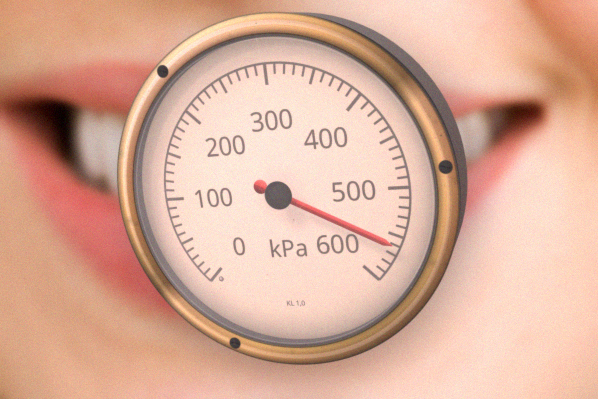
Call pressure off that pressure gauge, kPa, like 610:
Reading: 560
